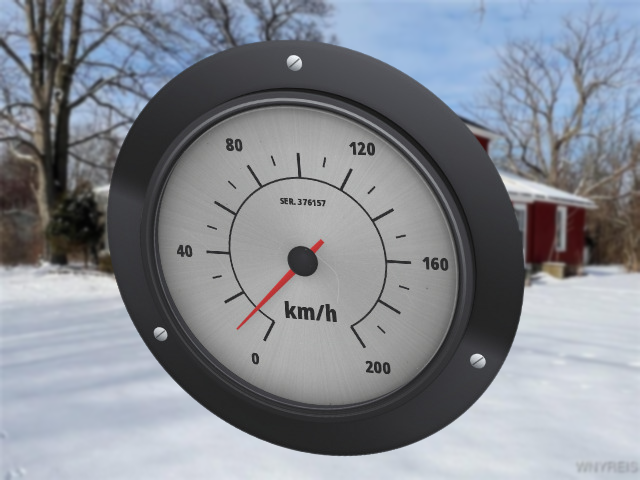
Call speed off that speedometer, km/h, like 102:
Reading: 10
